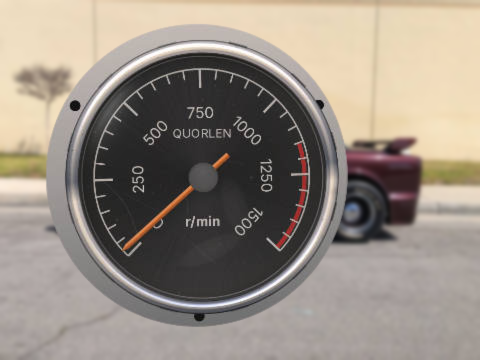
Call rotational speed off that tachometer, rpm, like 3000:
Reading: 25
